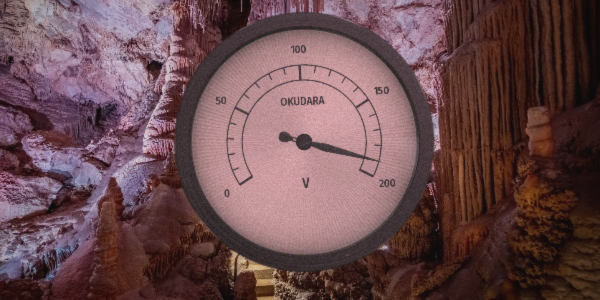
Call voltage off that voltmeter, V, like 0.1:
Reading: 190
